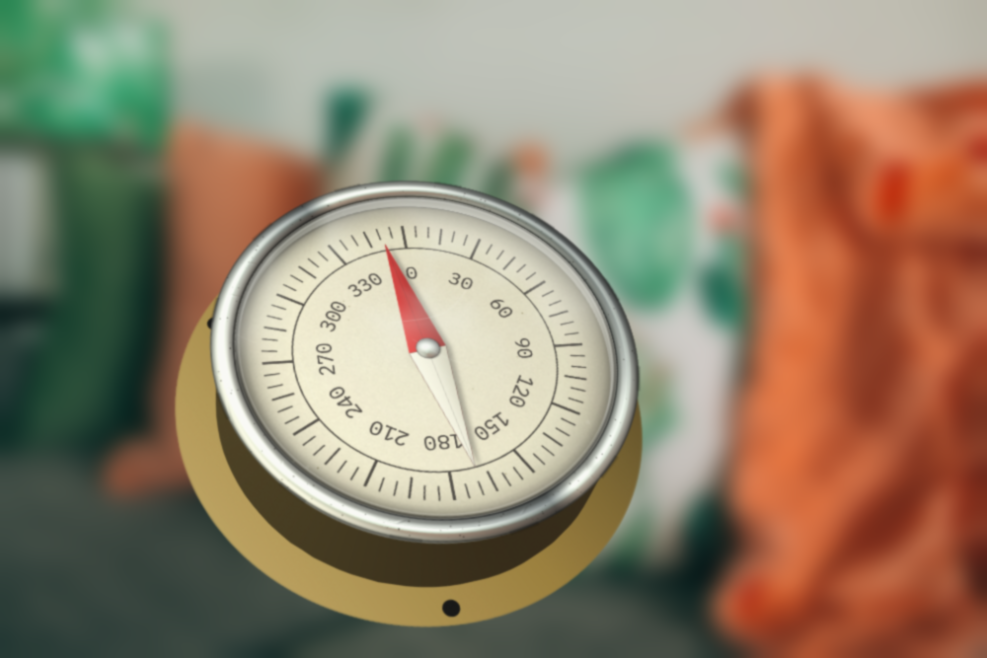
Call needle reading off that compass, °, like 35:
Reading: 350
